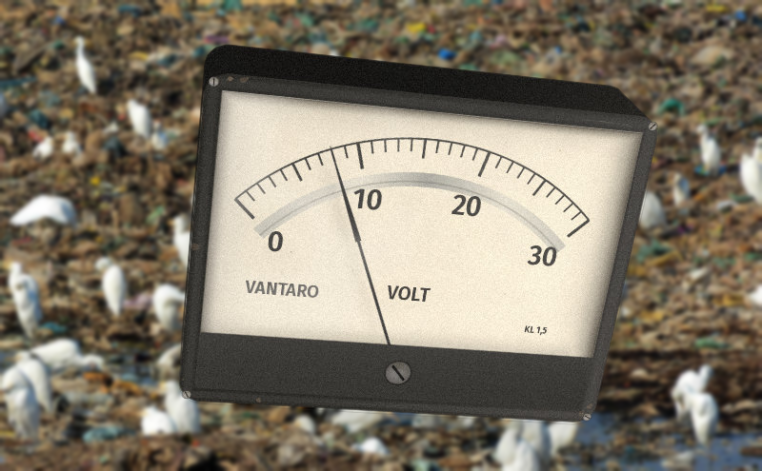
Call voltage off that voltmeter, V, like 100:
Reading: 8
